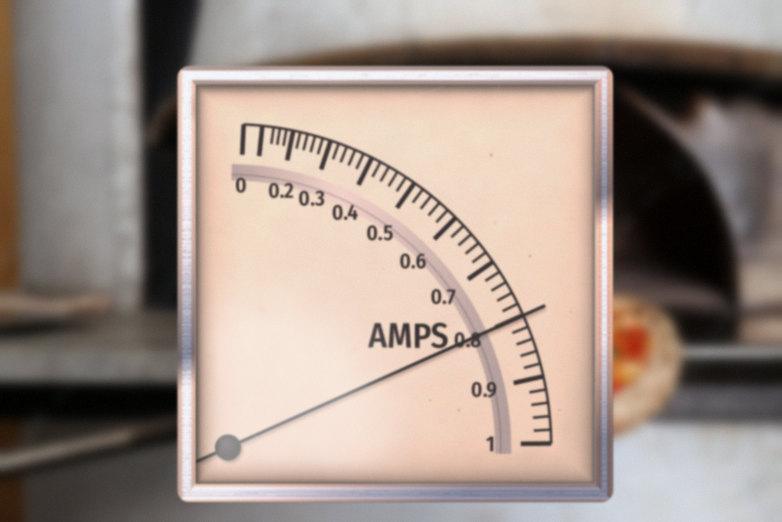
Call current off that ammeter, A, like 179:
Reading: 0.8
